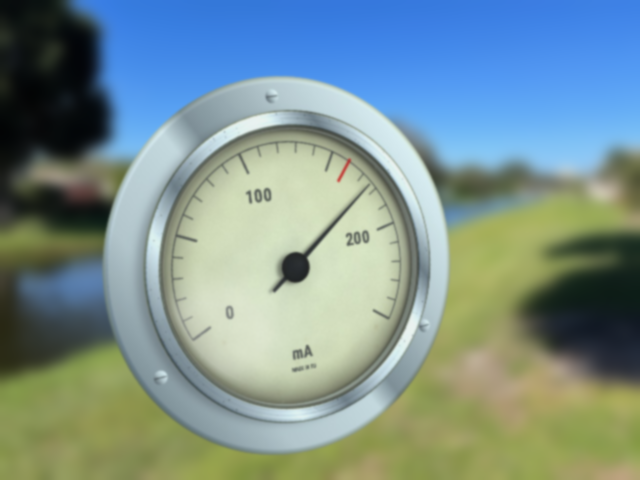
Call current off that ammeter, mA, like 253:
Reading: 175
